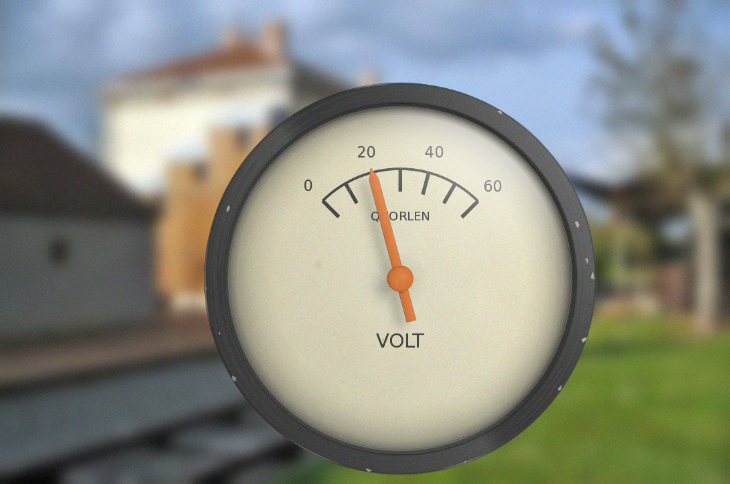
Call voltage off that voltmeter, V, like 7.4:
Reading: 20
